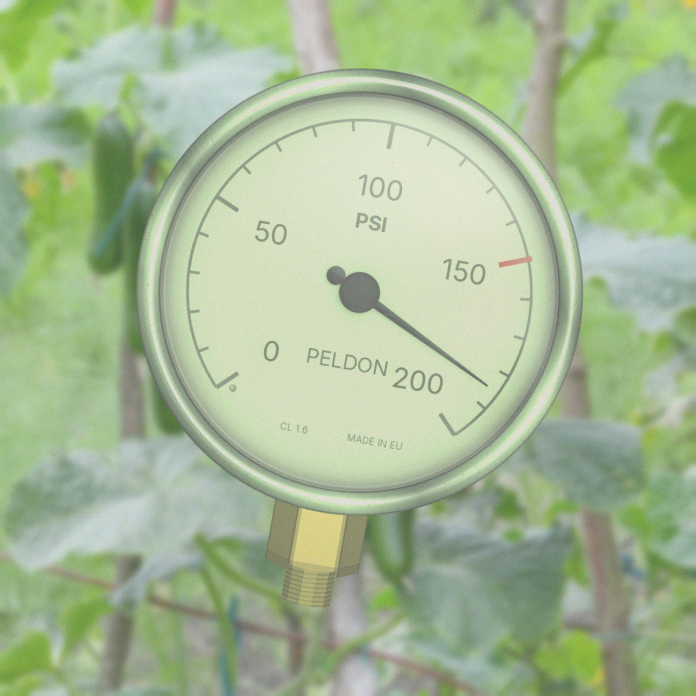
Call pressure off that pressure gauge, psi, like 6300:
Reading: 185
